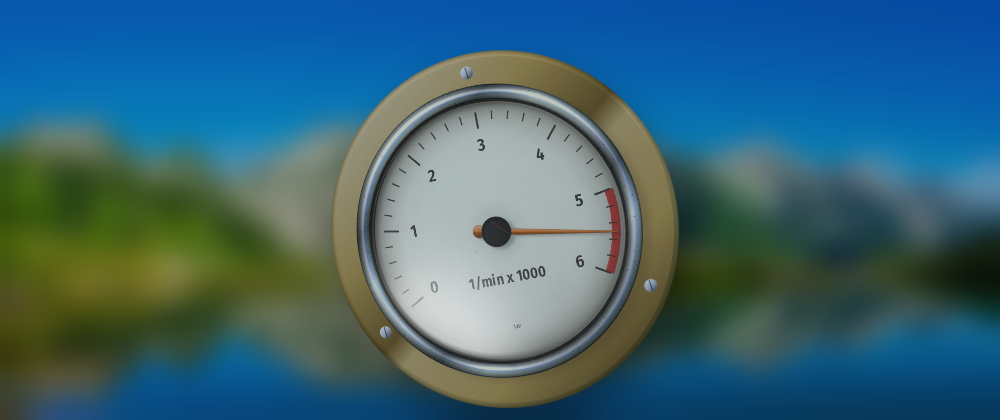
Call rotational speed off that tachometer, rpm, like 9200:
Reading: 5500
